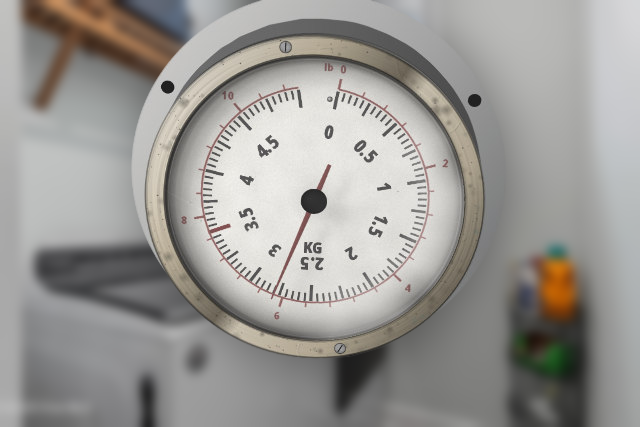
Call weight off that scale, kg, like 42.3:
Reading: 2.8
